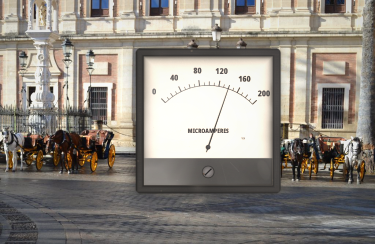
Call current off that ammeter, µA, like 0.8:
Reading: 140
